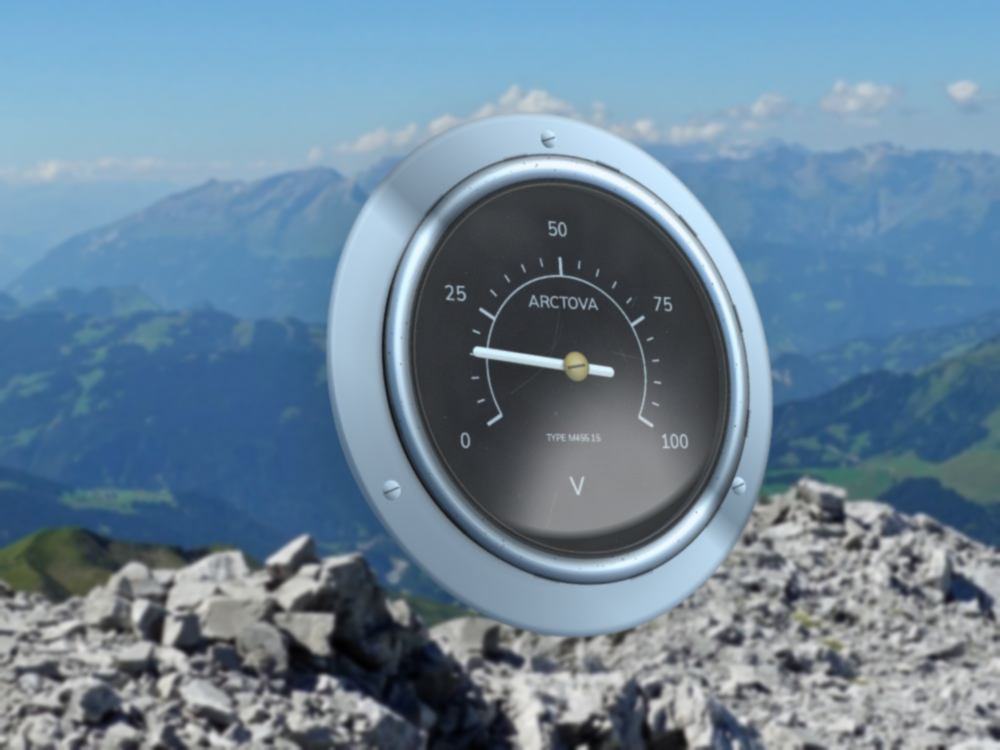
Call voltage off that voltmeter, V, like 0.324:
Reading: 15
